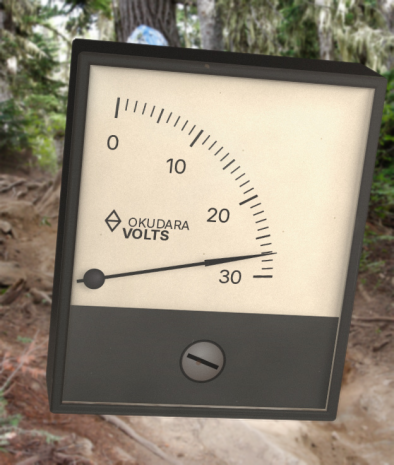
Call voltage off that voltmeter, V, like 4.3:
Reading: 27
